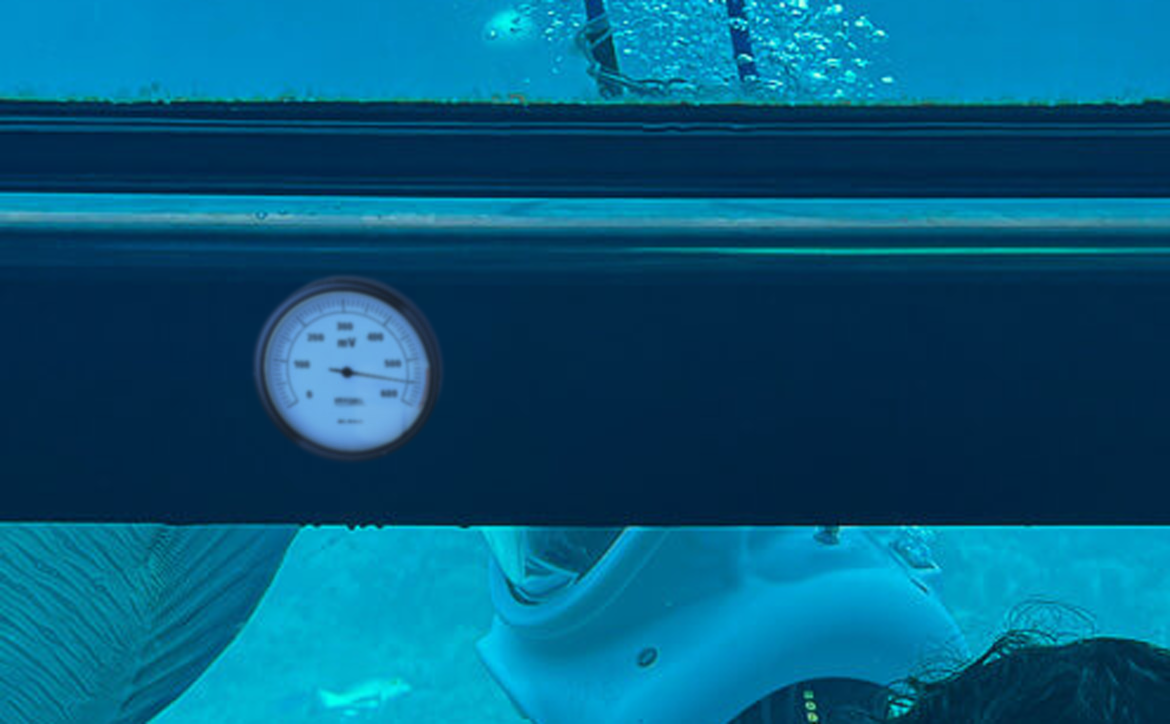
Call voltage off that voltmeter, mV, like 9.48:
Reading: 550
